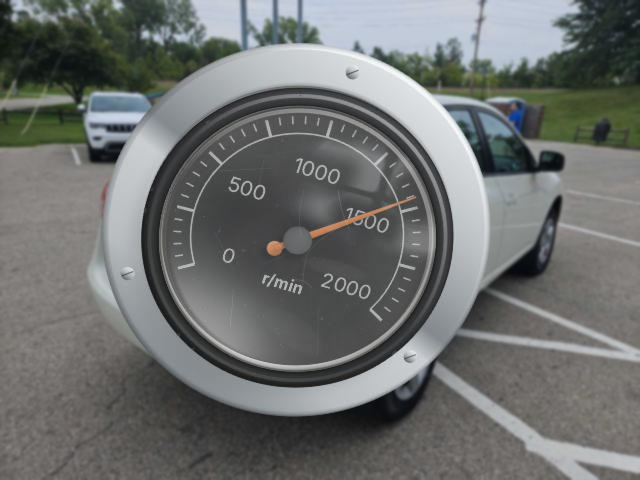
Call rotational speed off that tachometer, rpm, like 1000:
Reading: 1450
